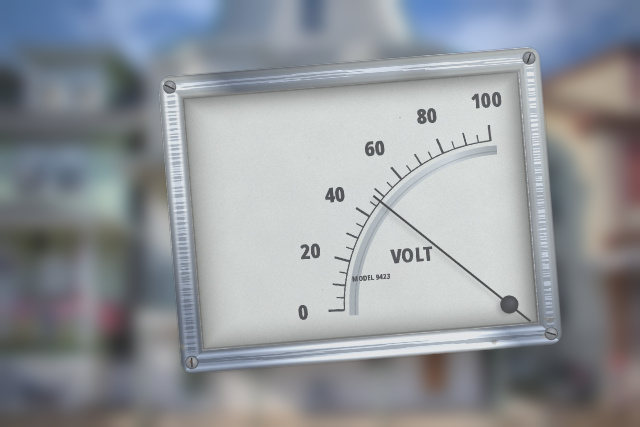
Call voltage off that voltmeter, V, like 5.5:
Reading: 47.5
